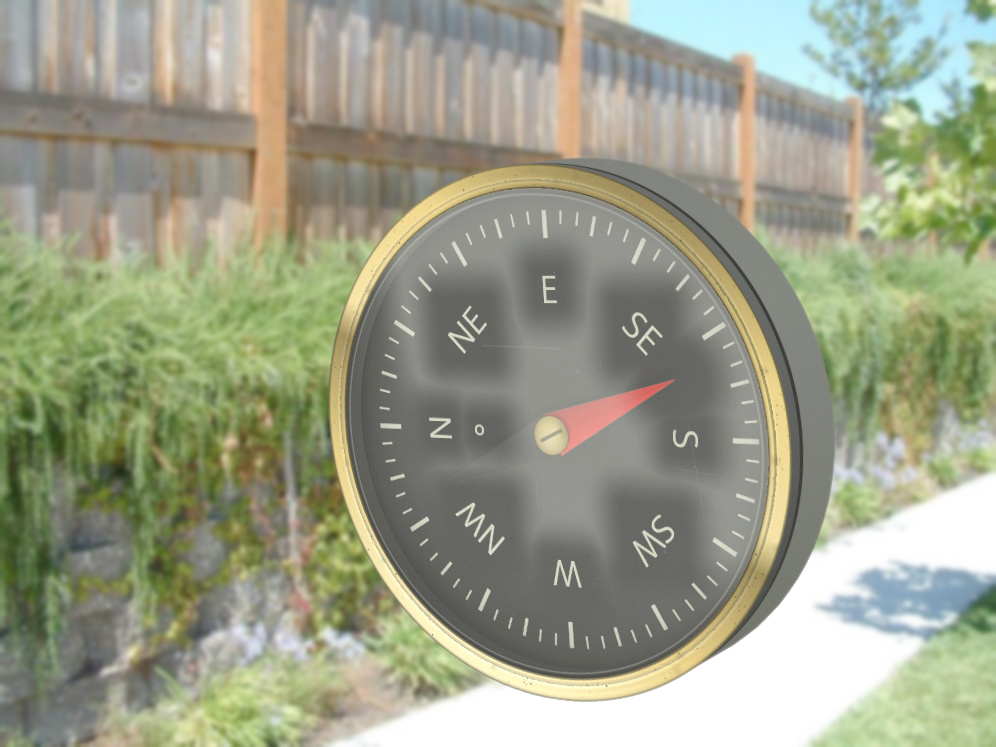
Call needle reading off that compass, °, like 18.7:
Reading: 157.5
